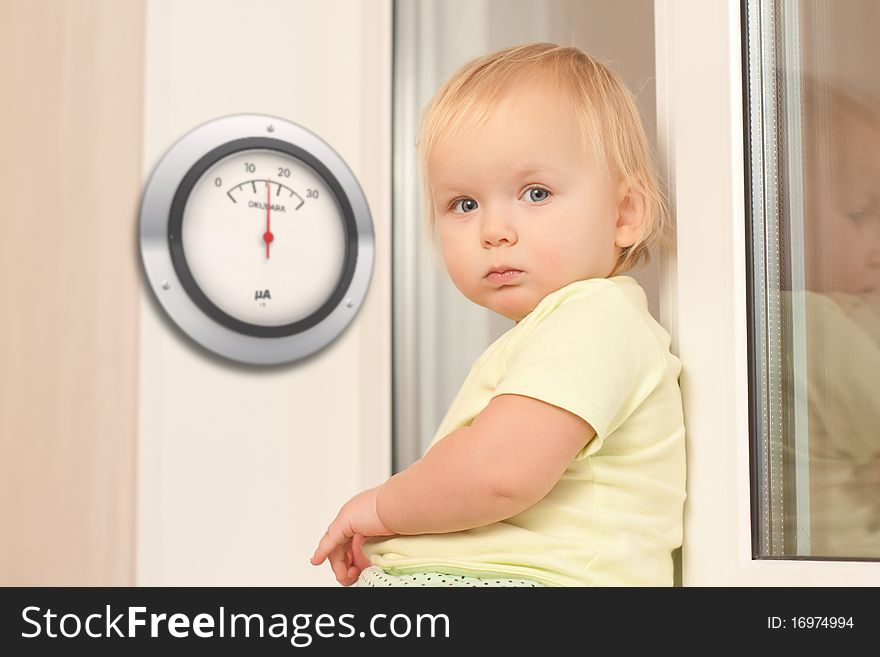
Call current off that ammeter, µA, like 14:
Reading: 15
